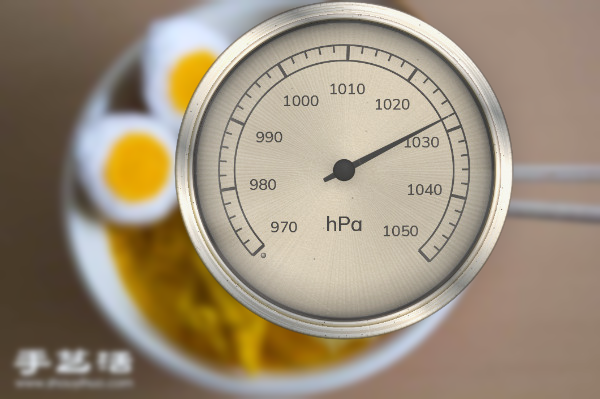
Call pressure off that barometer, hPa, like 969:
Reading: 1028
